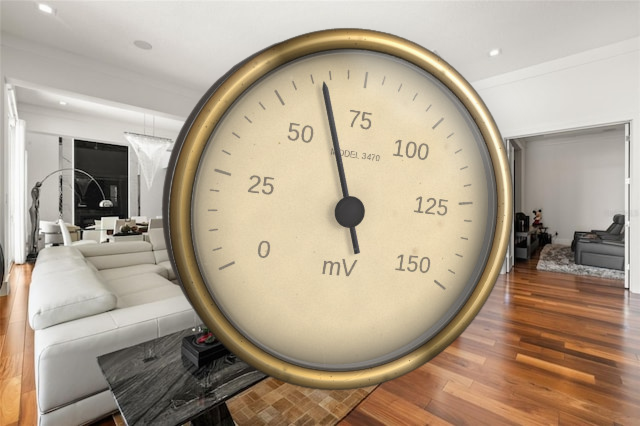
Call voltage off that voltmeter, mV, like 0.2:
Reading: 62.5
